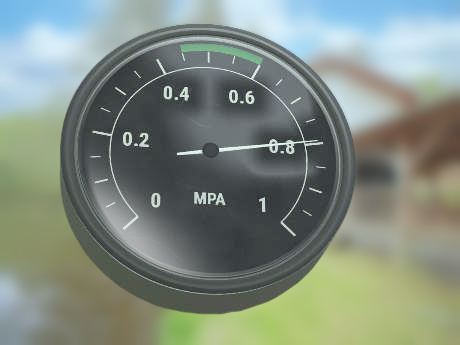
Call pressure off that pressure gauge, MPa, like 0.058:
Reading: 0.8
